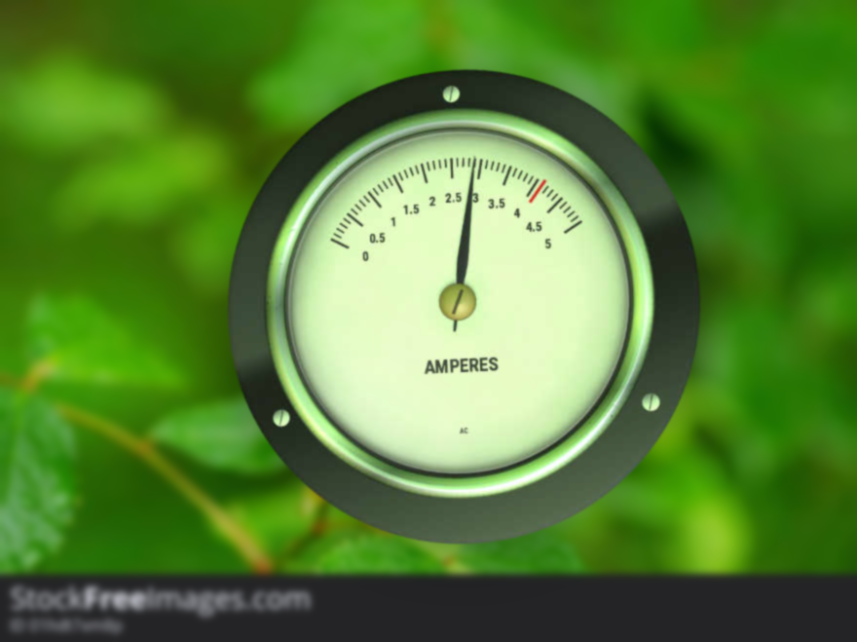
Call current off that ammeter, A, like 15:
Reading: 2.9
